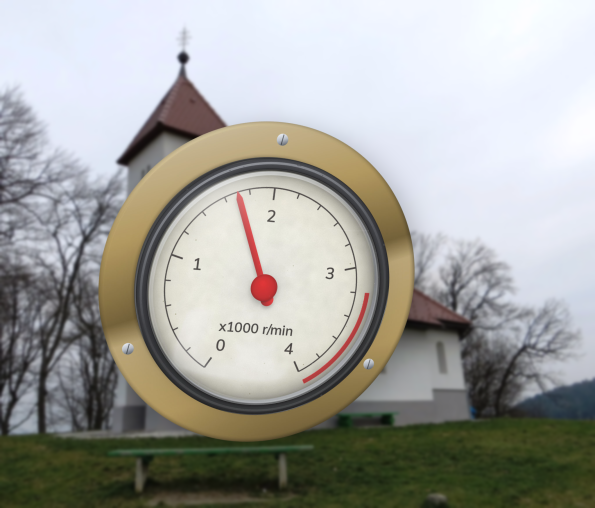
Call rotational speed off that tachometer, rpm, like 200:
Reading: 1700
